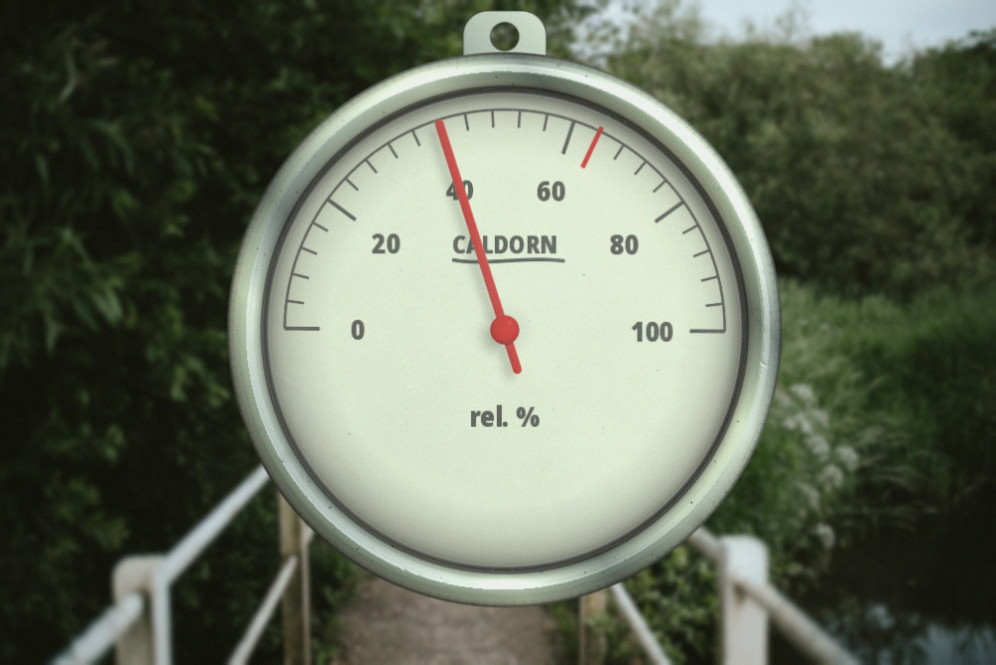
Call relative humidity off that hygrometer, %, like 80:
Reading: 40
